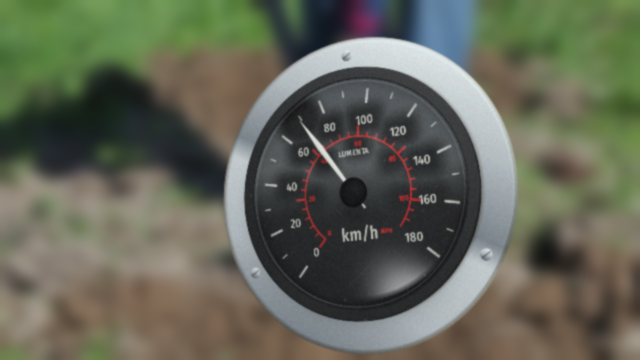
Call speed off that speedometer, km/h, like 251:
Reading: 70
